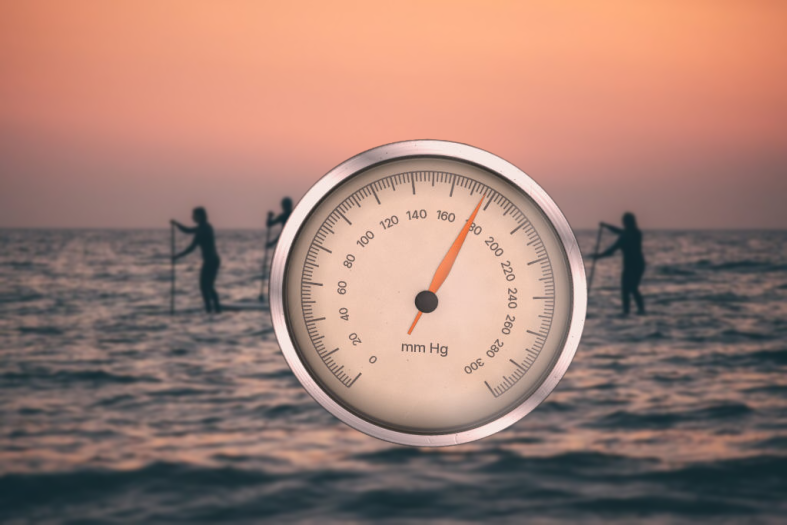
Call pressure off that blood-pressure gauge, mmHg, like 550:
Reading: 176
